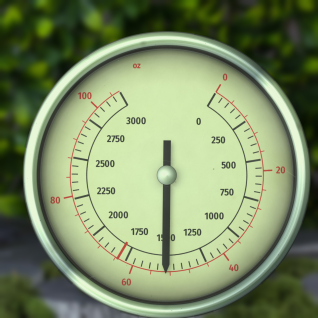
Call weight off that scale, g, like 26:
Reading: 1500
